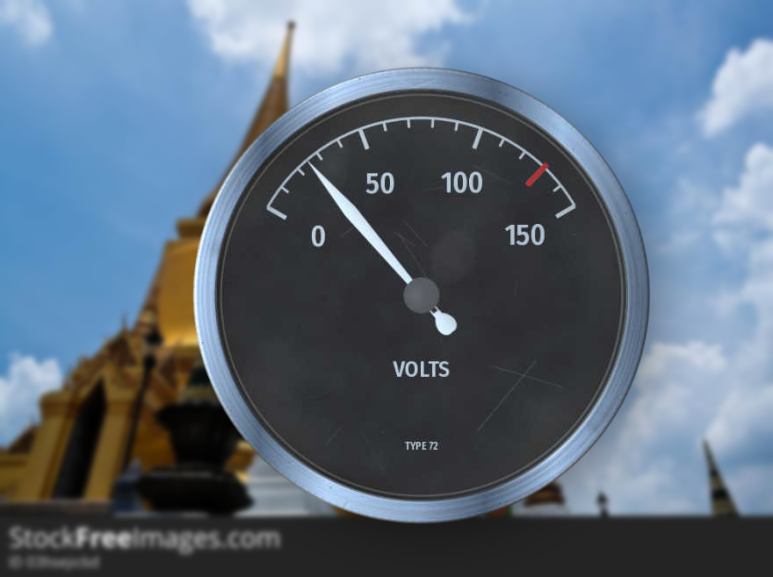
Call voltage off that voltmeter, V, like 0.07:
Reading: 25
